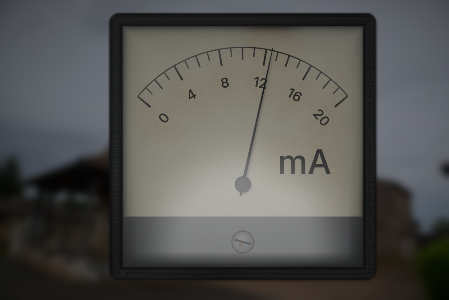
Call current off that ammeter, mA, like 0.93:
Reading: 12.5
